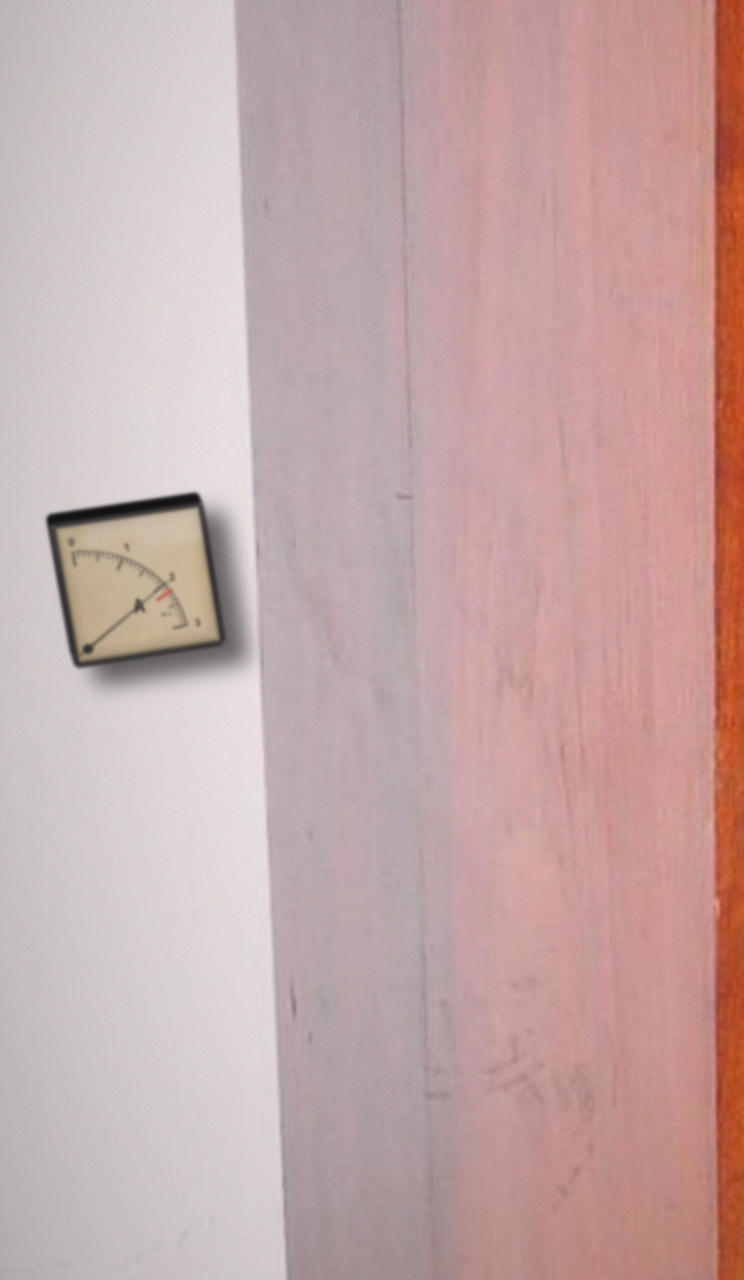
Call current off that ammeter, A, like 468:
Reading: 2
